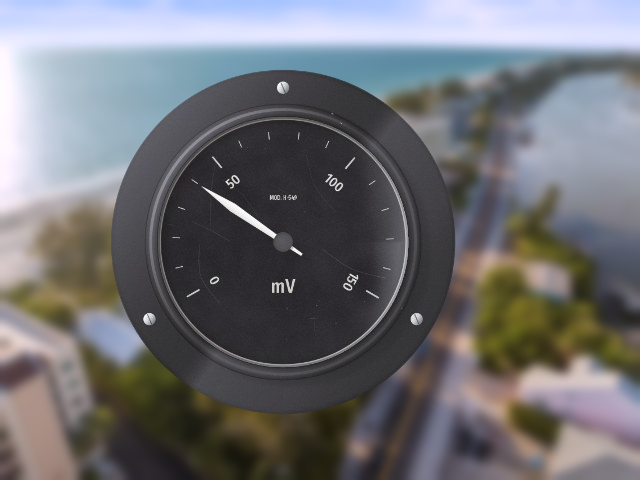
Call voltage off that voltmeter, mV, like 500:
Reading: 40
